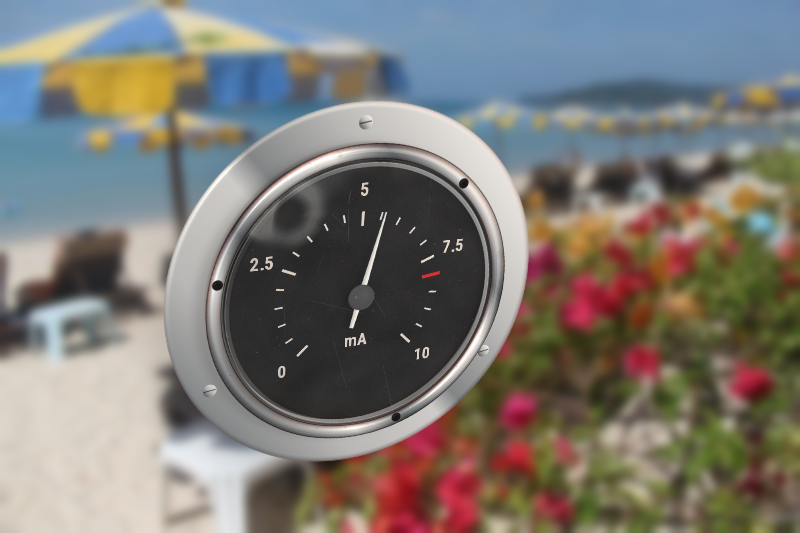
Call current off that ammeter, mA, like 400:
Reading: 5.5
